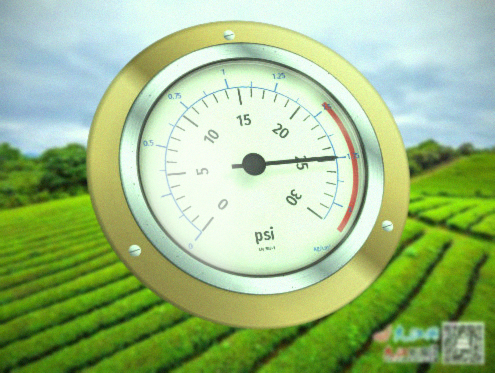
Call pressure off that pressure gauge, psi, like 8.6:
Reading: 25
